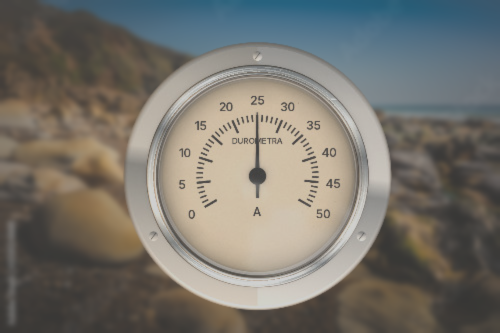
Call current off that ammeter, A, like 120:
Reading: 25
